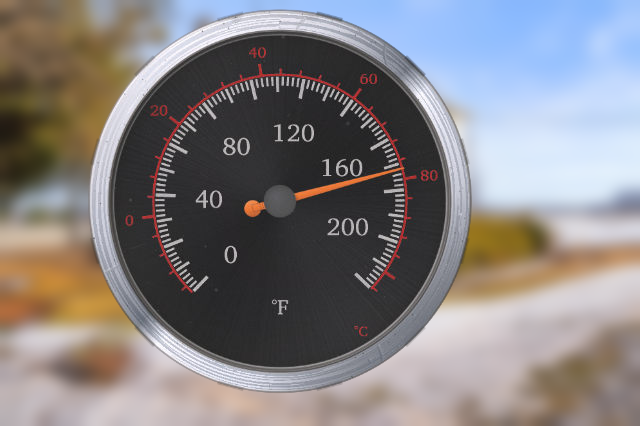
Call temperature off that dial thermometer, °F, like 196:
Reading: 172
